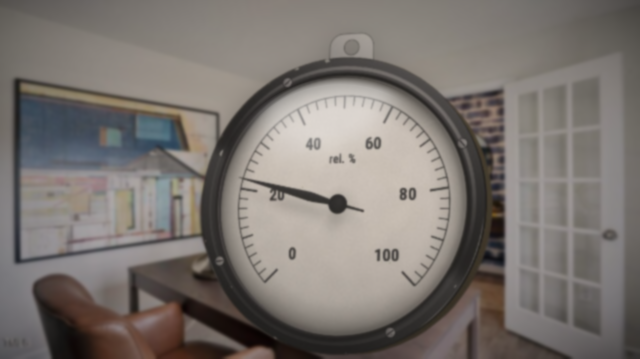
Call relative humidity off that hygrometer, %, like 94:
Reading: 22
